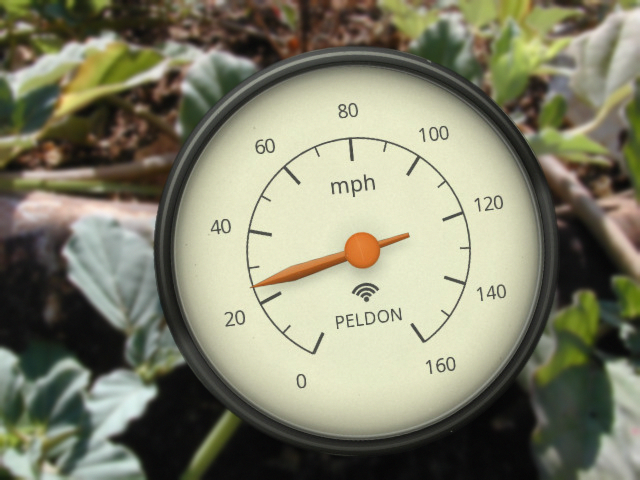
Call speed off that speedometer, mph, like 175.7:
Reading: 25
